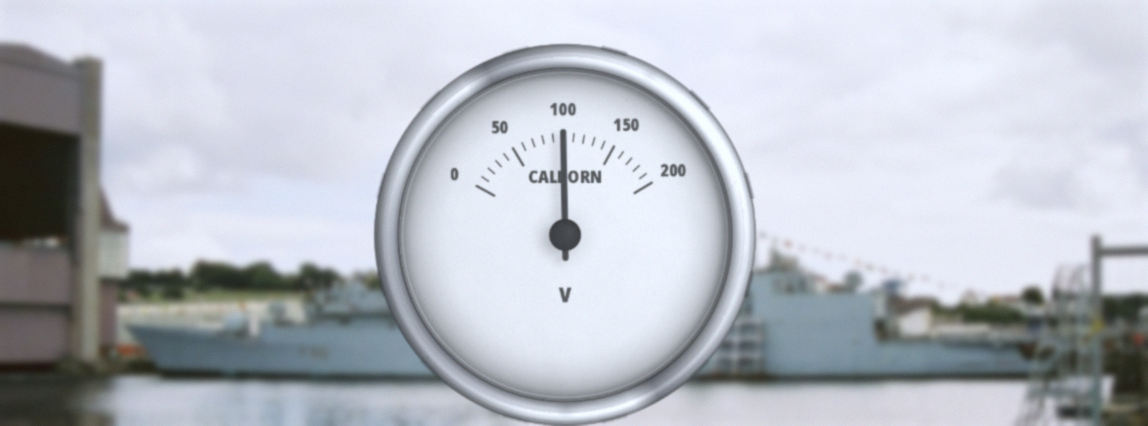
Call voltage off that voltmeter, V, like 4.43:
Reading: 100
